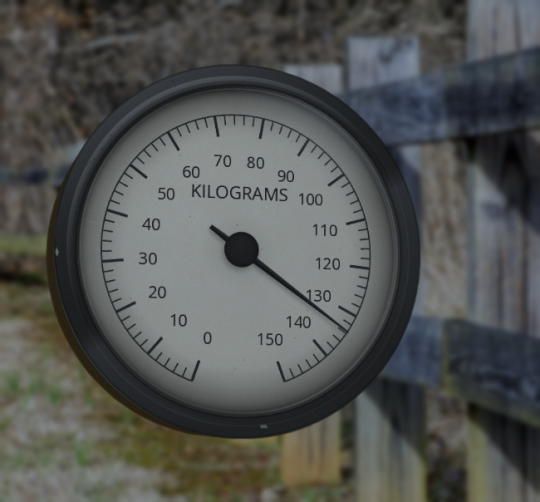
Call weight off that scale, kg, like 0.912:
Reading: 134
